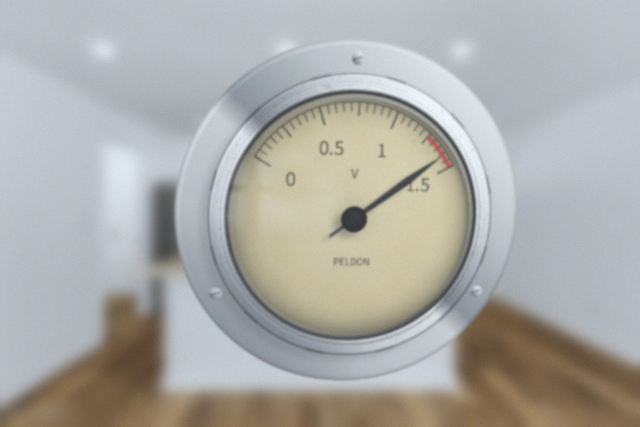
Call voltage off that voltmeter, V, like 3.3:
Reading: 1.4
